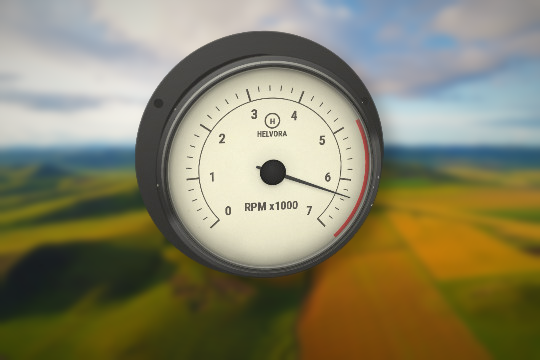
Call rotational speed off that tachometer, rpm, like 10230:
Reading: 6300
